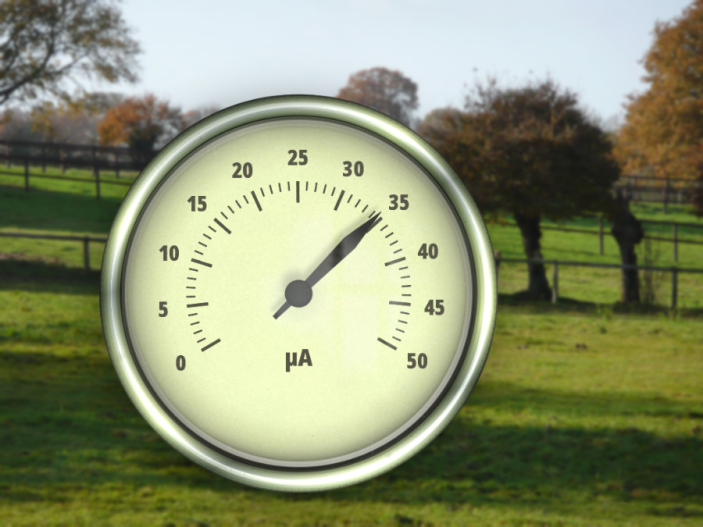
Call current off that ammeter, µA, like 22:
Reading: 34.5
